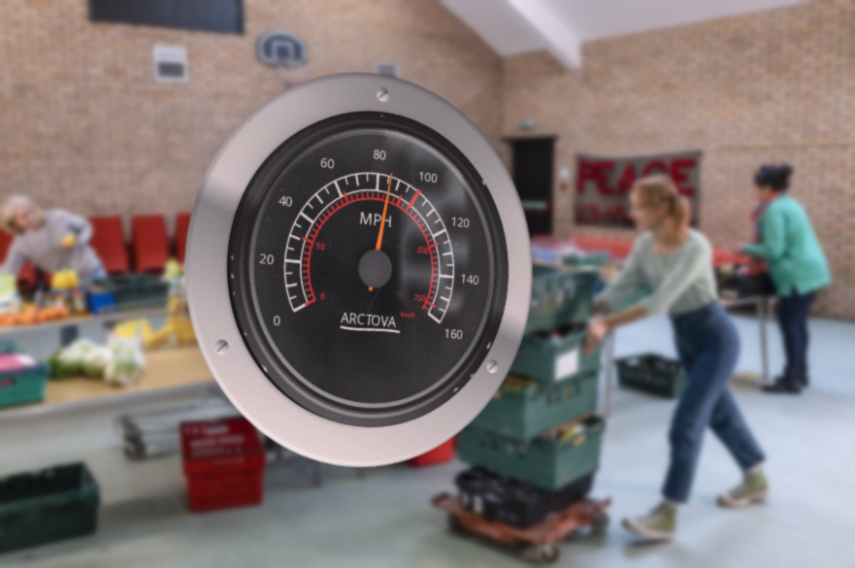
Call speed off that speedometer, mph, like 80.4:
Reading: 85
